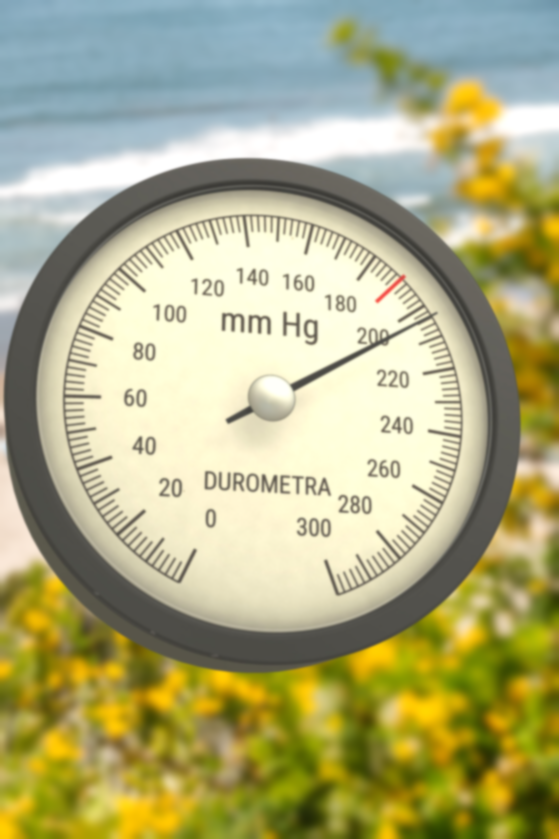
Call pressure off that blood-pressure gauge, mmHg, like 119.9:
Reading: 204
